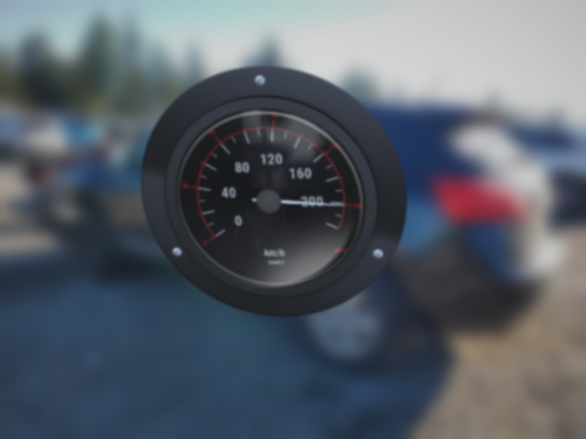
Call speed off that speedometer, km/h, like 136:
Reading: 200
